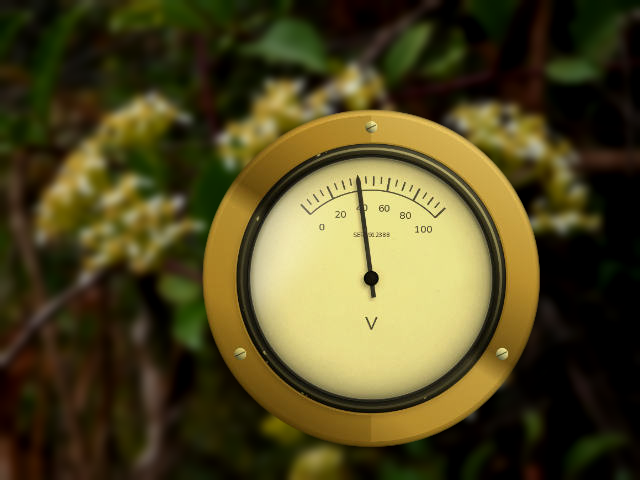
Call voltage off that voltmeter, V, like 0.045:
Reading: 40
